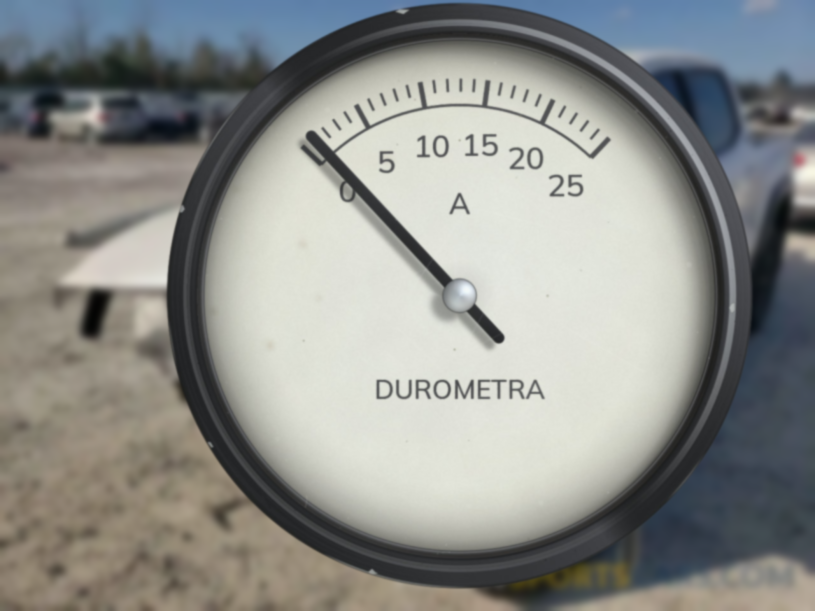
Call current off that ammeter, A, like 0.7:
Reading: 1
